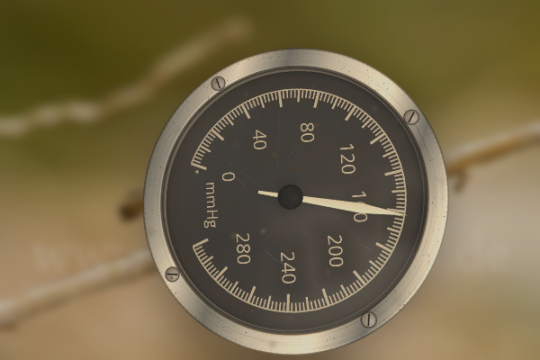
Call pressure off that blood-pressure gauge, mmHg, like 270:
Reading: 162
